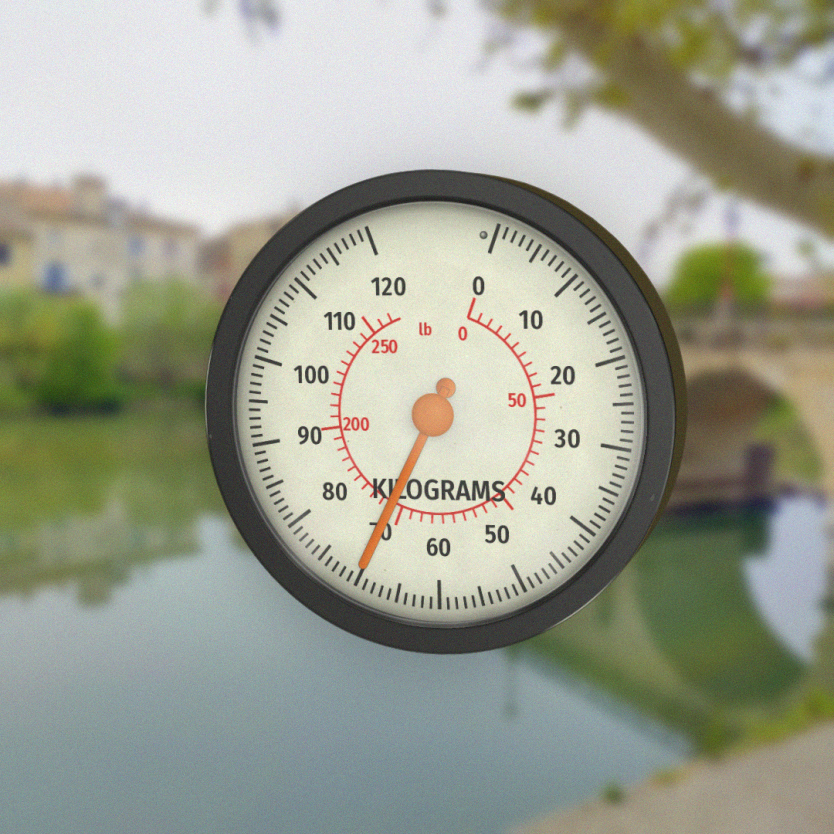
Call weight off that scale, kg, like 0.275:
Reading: 70
